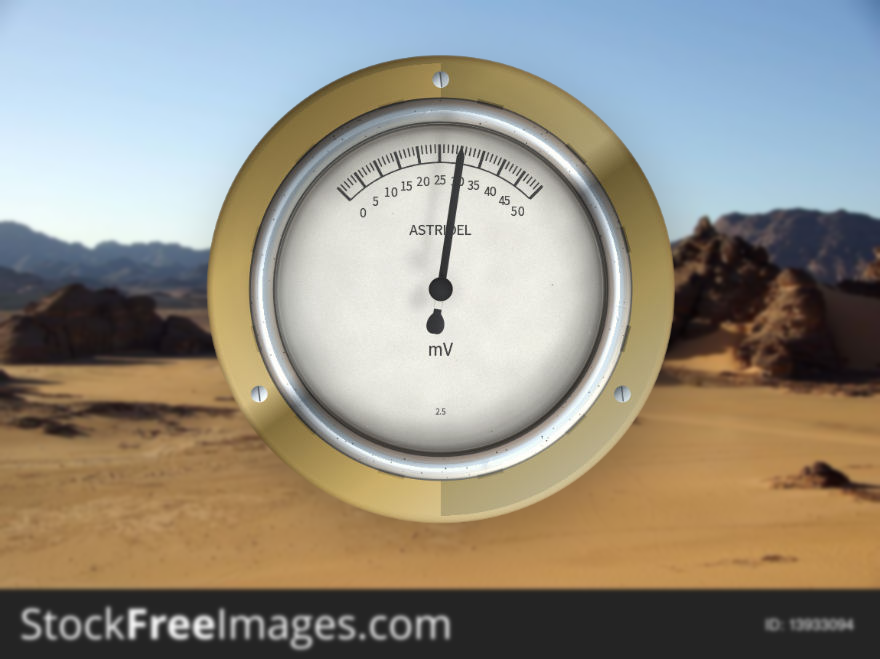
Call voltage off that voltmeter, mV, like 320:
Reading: 30
